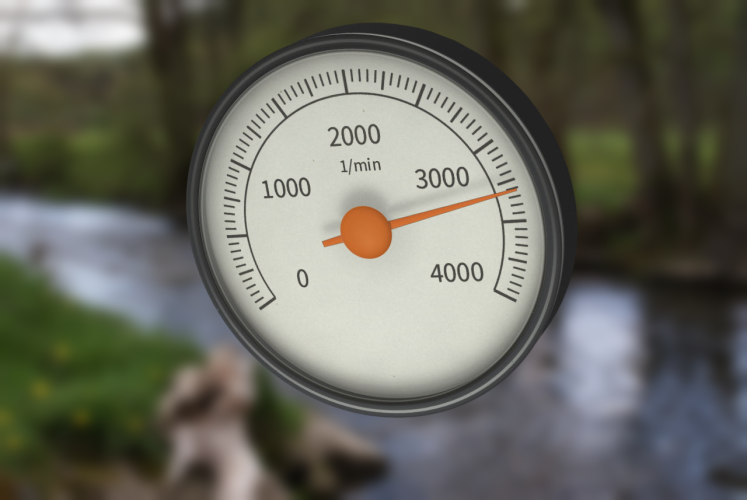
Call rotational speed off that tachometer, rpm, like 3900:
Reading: 3300
